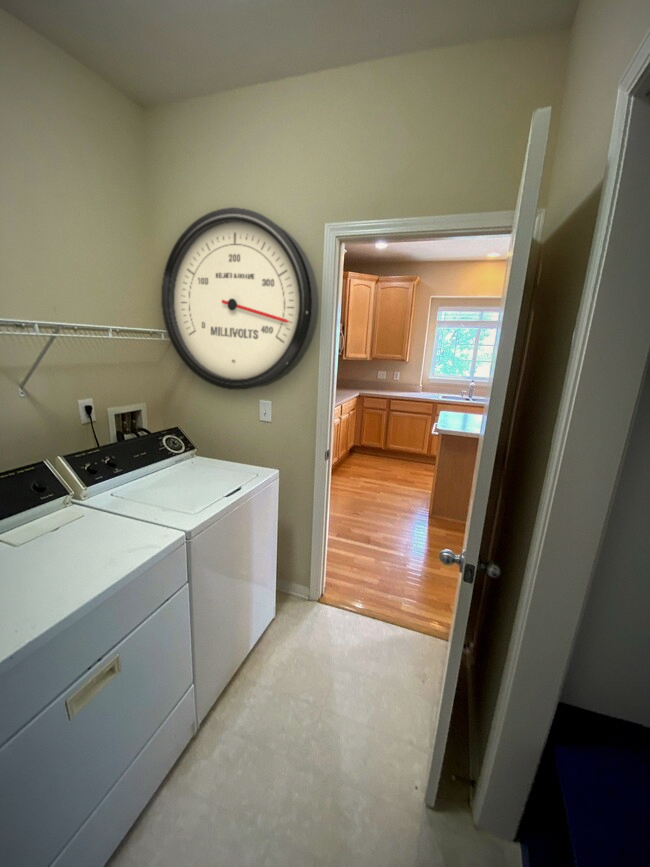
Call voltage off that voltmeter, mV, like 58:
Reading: 370
